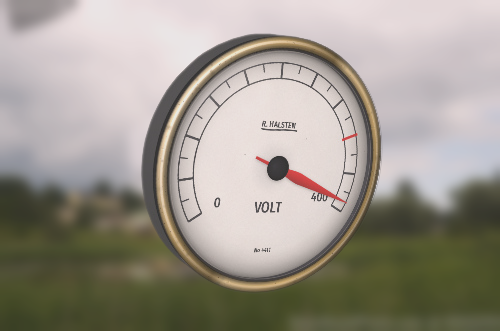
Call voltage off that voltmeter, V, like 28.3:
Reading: 390
